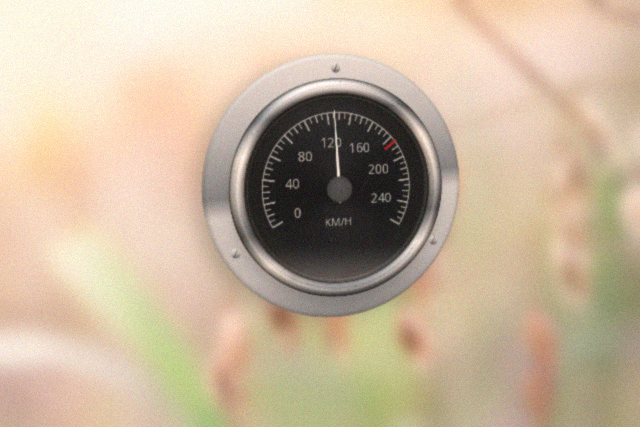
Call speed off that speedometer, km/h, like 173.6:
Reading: 125
